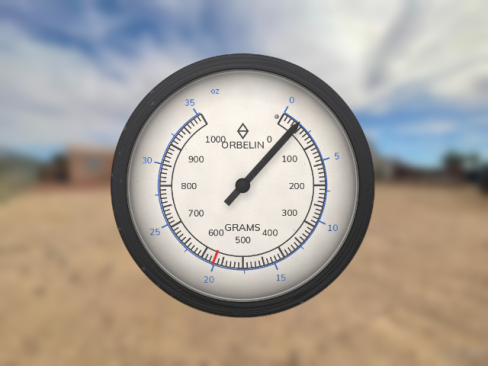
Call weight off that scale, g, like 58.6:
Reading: 40
